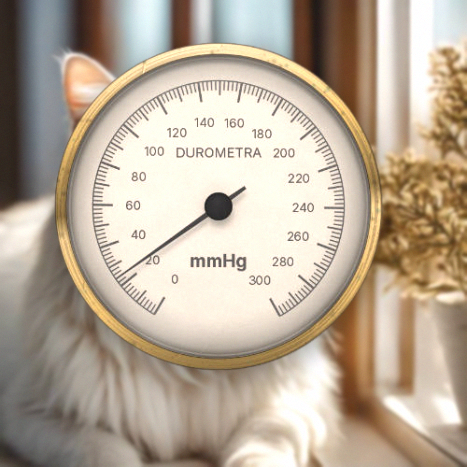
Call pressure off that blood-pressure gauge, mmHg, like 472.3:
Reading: 24
